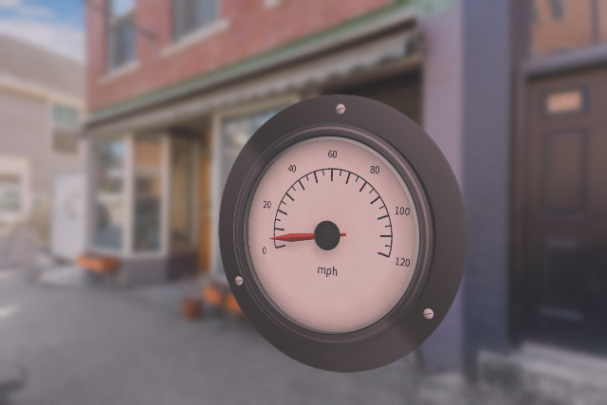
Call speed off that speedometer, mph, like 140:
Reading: 5
